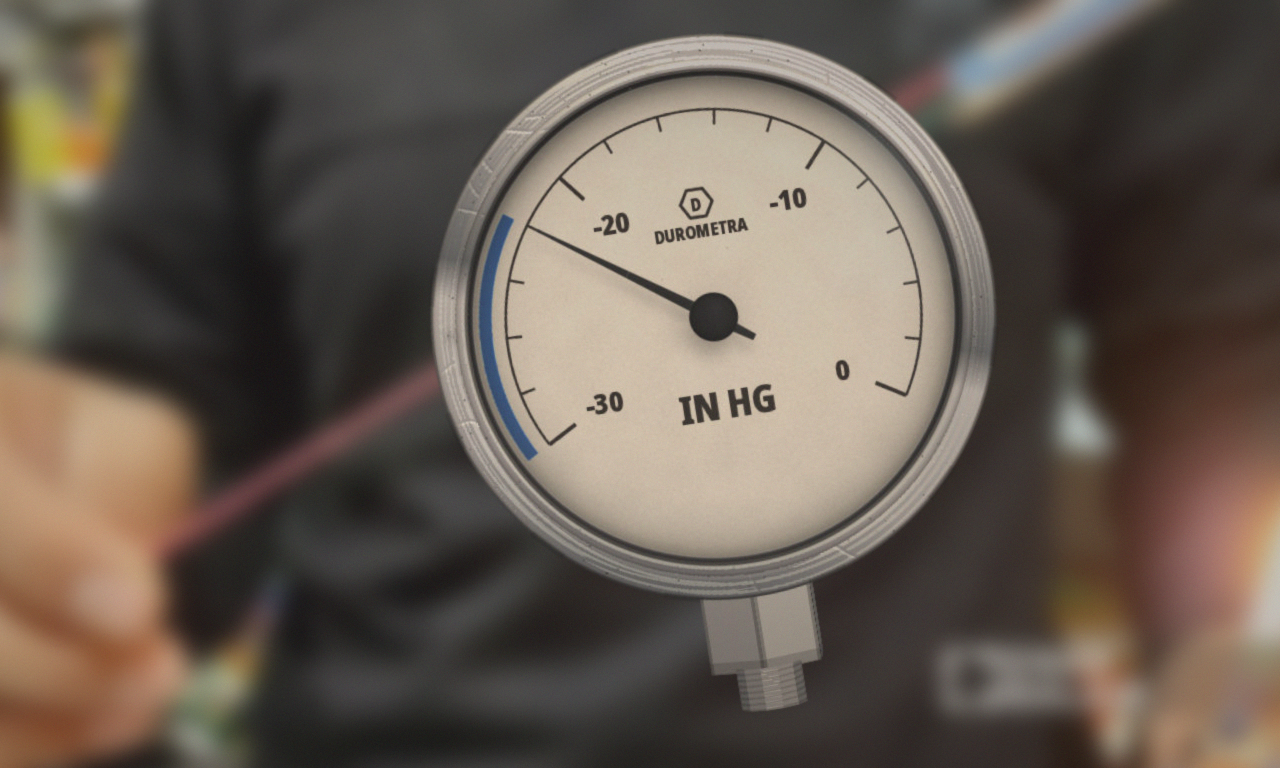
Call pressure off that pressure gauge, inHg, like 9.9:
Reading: -22
